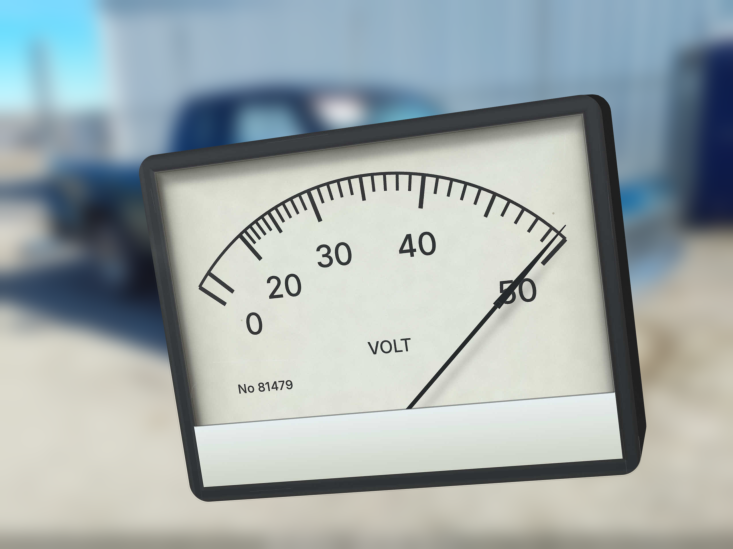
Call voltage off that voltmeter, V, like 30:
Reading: 49.5
